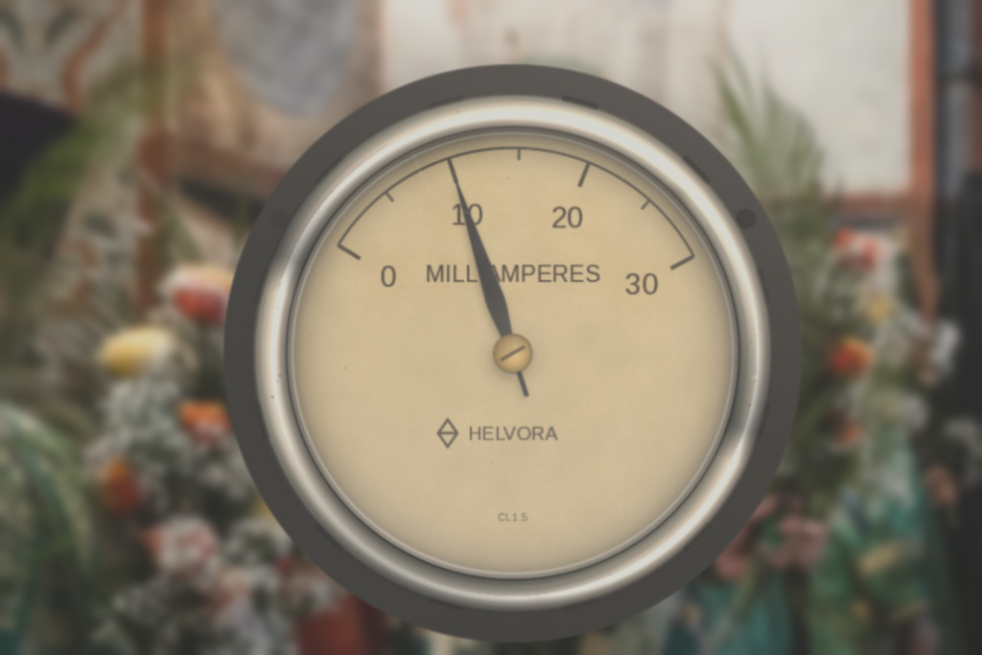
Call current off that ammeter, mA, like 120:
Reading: 10
